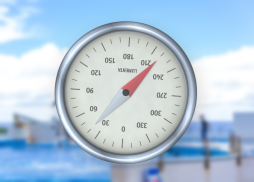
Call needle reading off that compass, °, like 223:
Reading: 220
